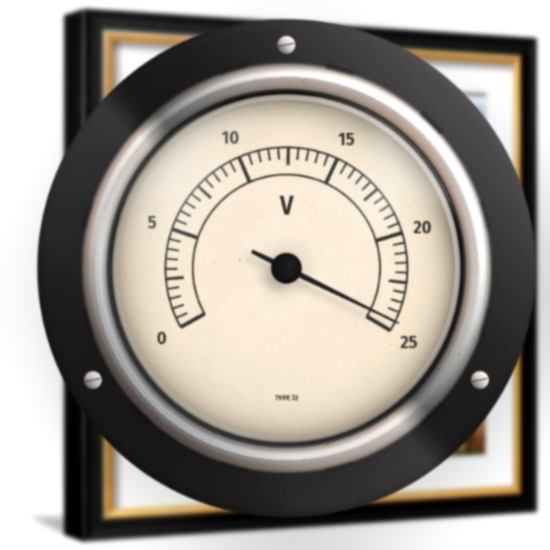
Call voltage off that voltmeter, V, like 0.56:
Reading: 24.5
